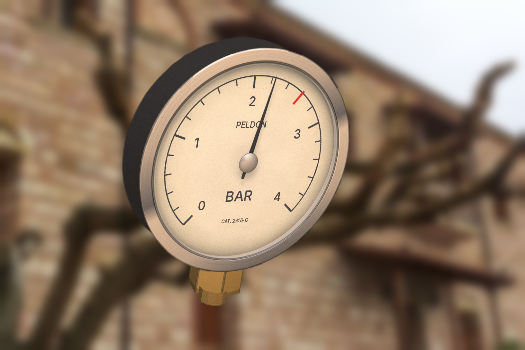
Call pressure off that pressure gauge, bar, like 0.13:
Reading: 2.2
